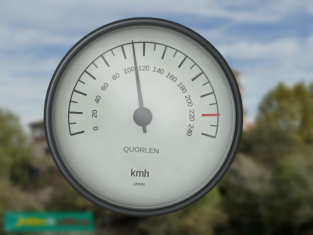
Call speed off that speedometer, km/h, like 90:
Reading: 110
